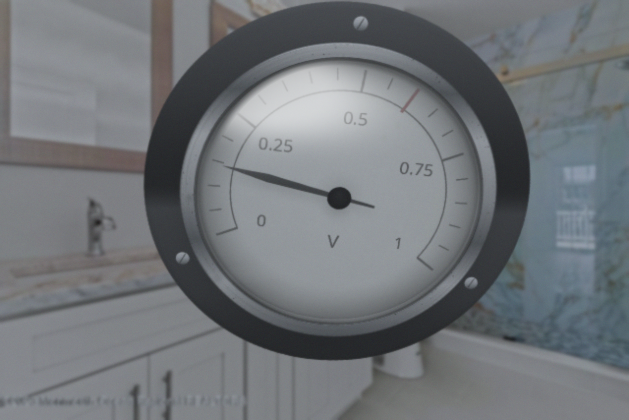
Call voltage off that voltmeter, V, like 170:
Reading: 0.15
